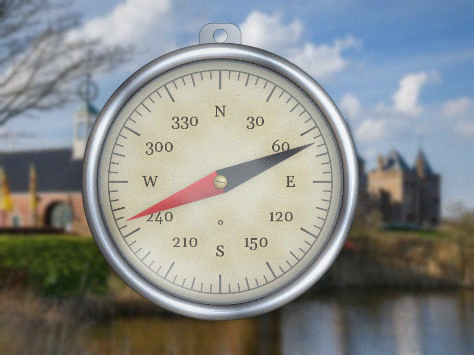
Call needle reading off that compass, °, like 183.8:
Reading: 247.5
